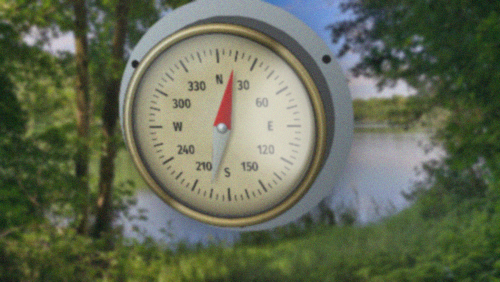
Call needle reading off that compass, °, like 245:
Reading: 15
